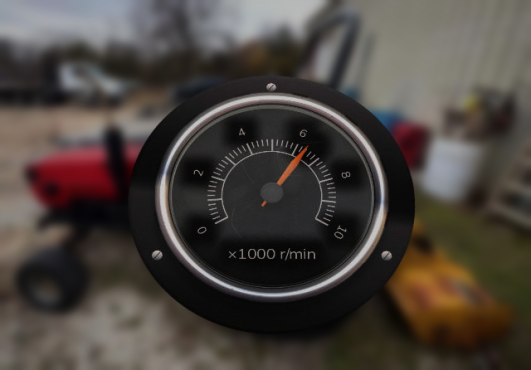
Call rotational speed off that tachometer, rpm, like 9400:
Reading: 6400
